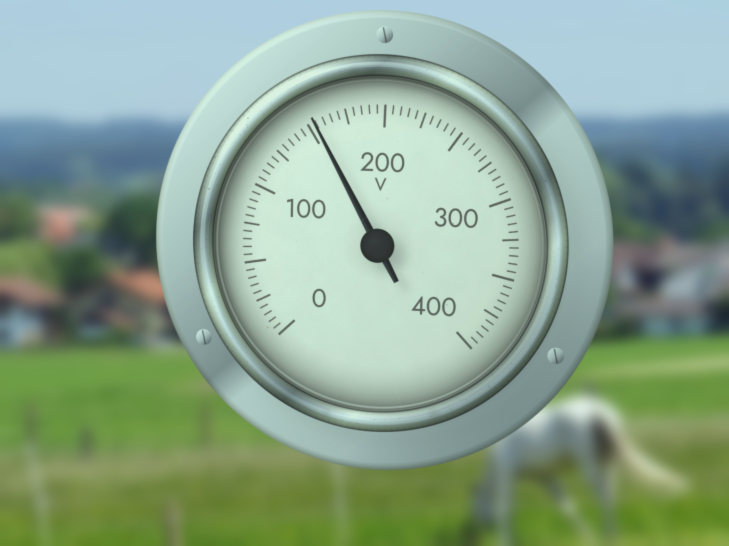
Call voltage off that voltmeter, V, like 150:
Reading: 155
